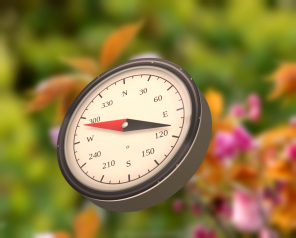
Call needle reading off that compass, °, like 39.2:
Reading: 290
